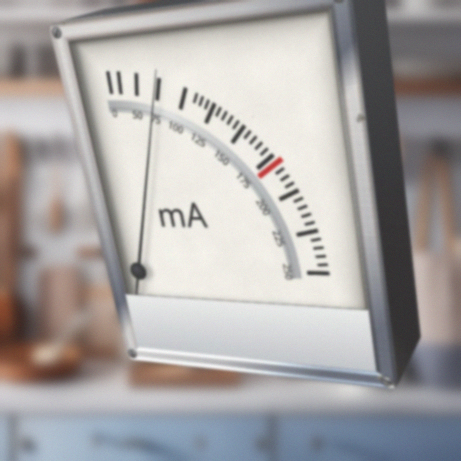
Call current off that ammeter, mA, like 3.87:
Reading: 75
